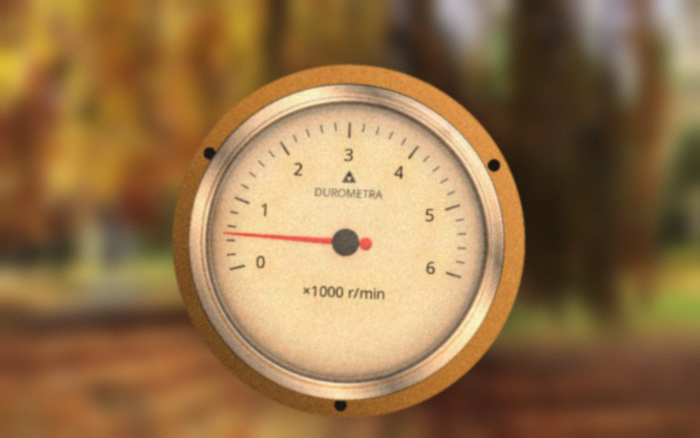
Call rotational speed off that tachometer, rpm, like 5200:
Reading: 500
